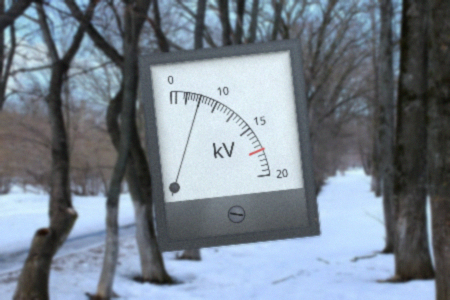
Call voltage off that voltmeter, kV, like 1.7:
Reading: 7.5
